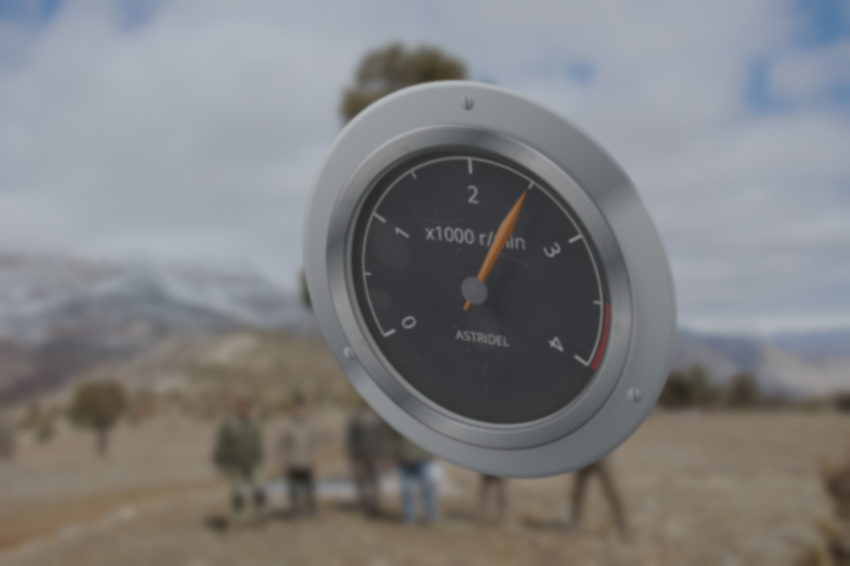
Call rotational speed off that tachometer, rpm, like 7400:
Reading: 2500
